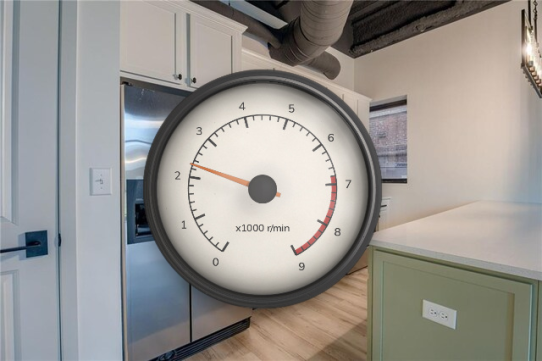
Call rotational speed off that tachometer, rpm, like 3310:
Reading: 2300
